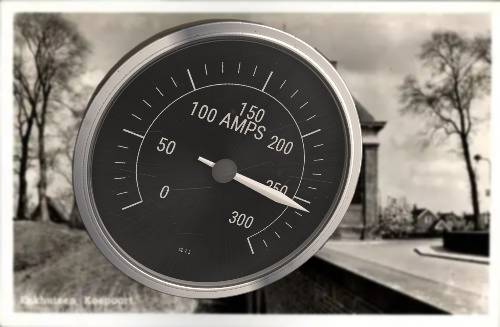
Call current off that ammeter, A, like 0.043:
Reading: 255
